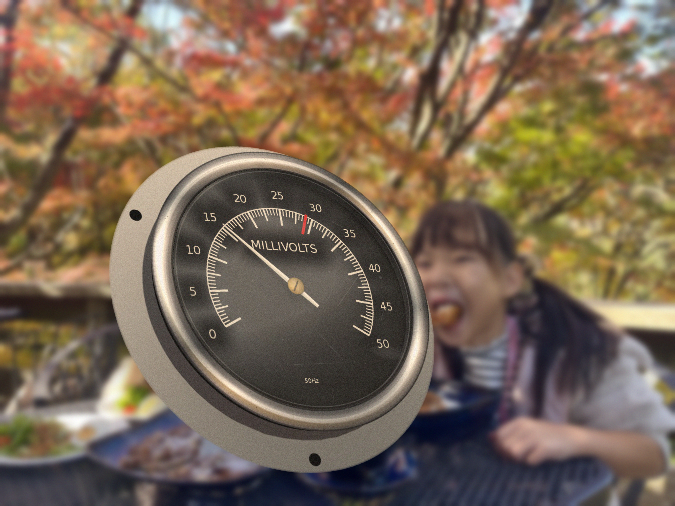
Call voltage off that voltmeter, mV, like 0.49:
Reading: 15
